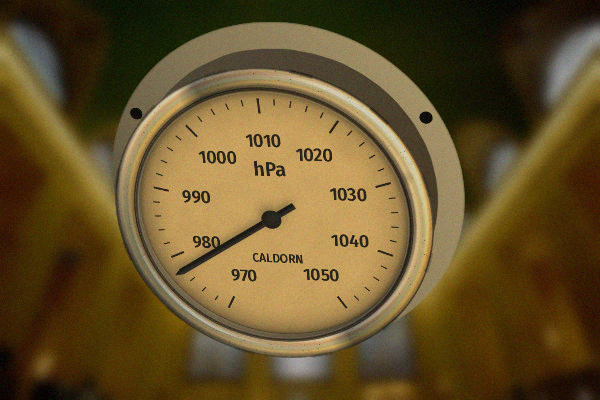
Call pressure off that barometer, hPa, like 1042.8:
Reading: 978
